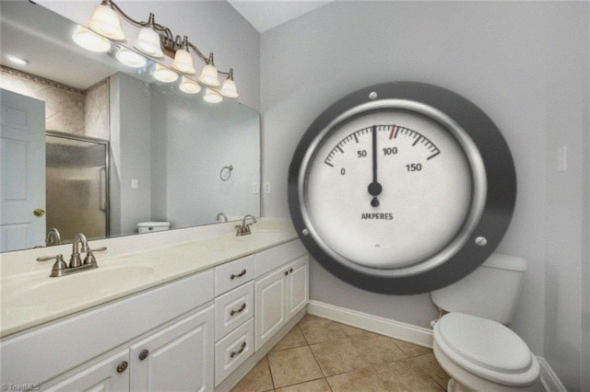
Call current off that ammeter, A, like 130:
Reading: 75
